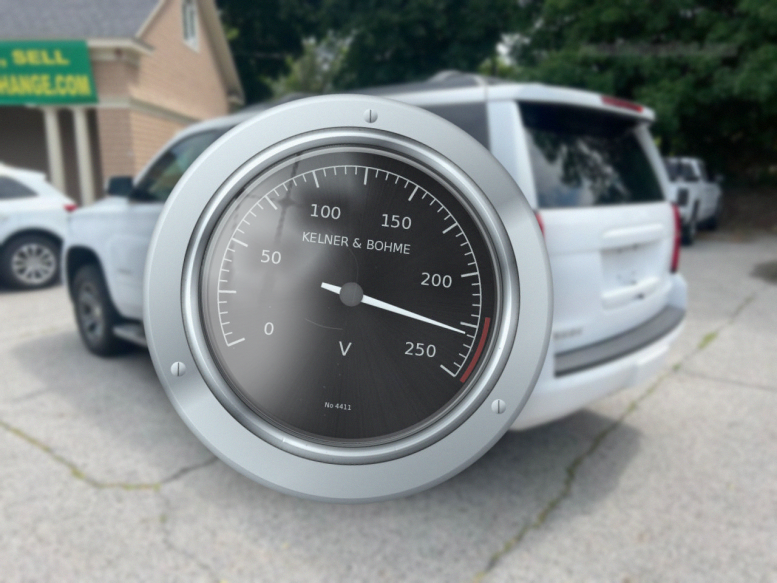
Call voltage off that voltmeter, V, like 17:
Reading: 230
